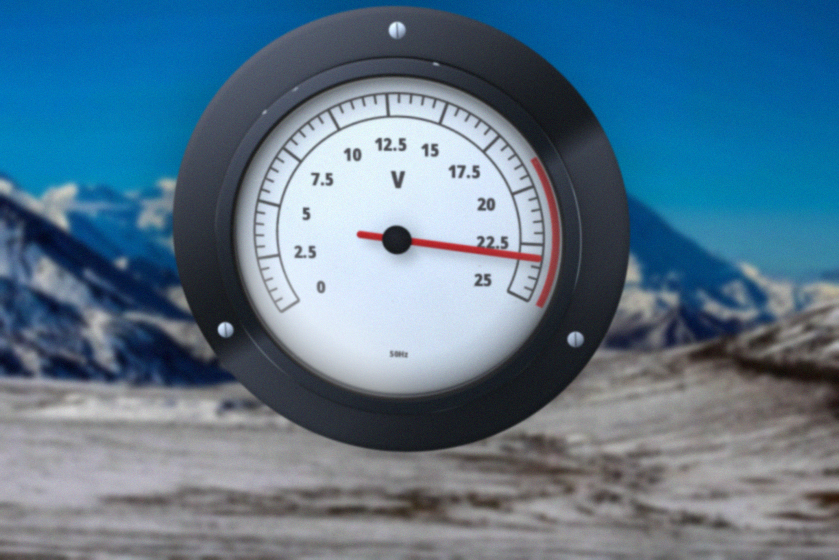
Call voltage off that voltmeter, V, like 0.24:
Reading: 23
